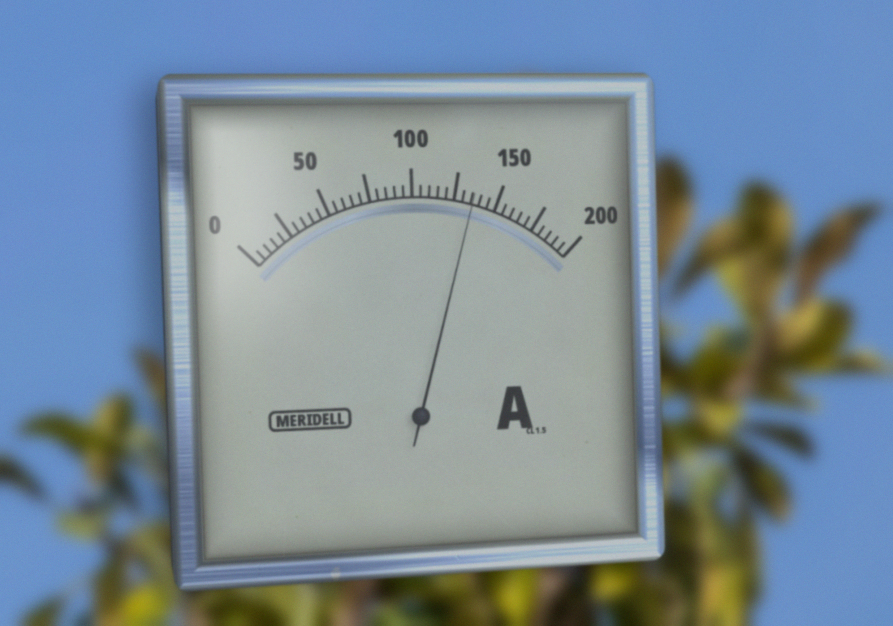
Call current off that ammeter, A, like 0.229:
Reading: 135
